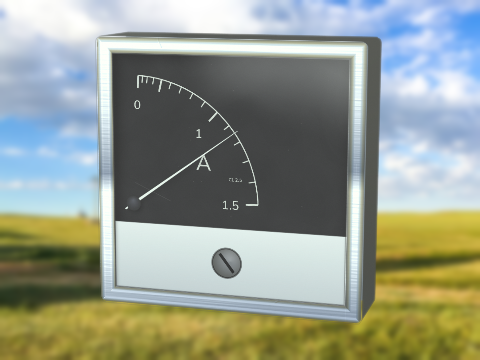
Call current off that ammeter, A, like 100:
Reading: 1.15
